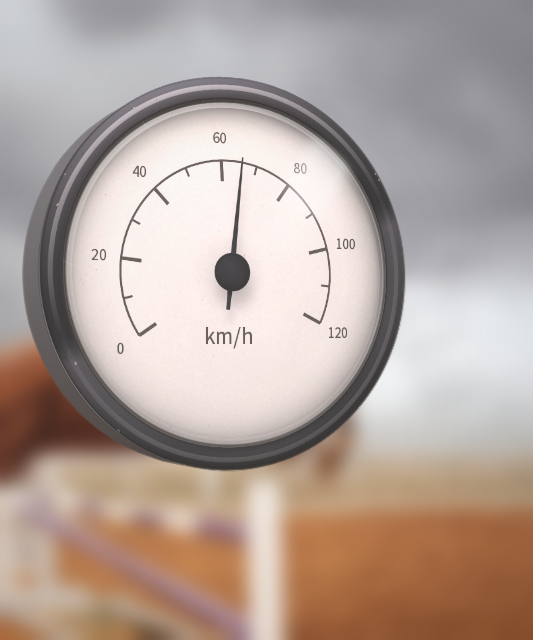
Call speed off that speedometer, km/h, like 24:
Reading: 65
